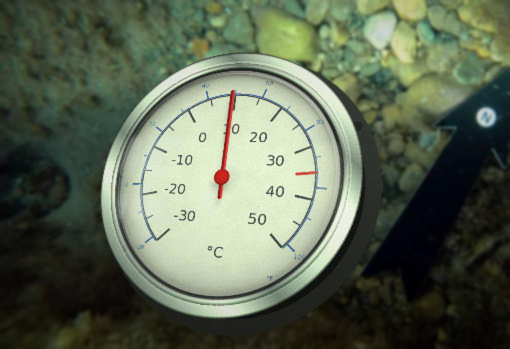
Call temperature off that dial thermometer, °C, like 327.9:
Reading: 10
